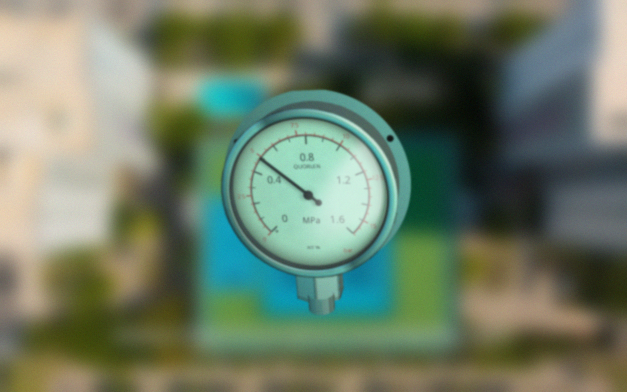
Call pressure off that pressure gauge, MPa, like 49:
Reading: 0.5
